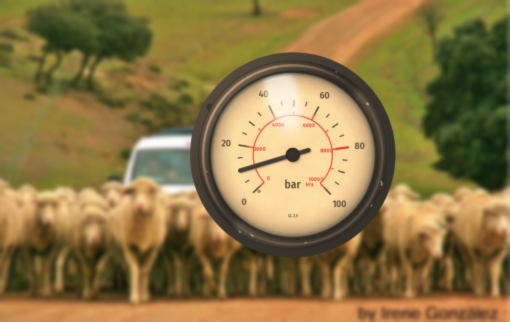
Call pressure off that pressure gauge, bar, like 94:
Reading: 10
